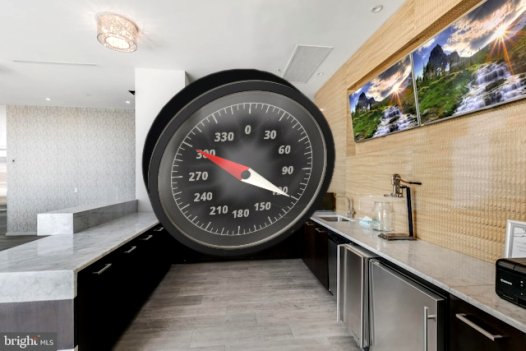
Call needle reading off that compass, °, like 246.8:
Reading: 300
